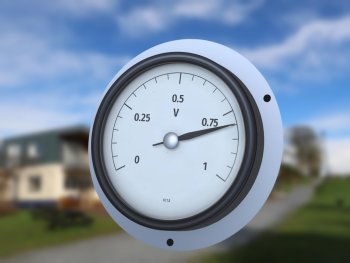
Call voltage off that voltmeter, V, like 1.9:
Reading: 0.8
